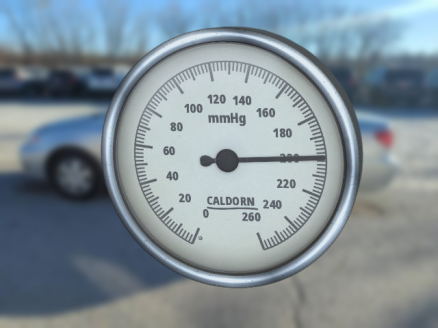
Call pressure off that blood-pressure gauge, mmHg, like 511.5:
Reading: 200
